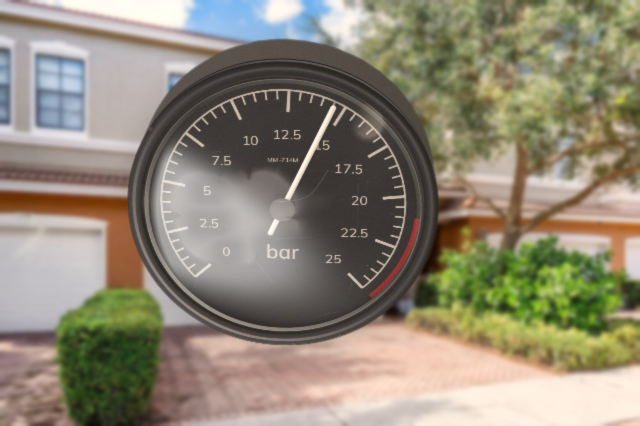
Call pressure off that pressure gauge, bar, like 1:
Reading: 14.5
